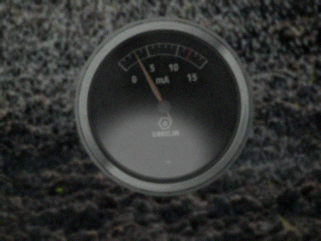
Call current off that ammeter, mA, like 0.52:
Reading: 3
